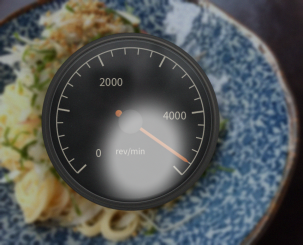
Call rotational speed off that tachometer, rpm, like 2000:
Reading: 4800
